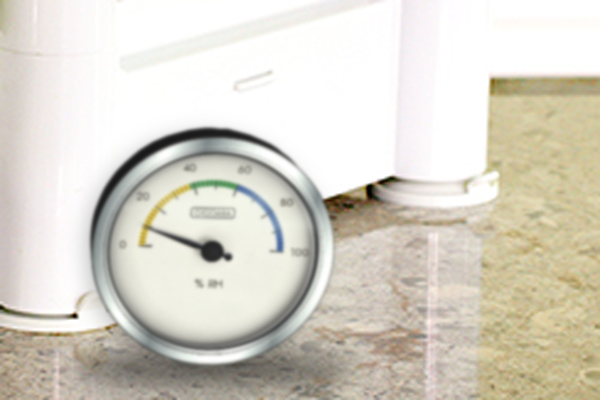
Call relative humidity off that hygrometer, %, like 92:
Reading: 10
